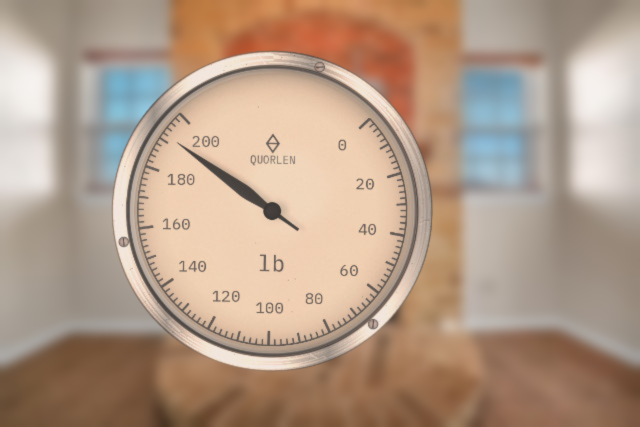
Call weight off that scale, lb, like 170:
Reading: 192
